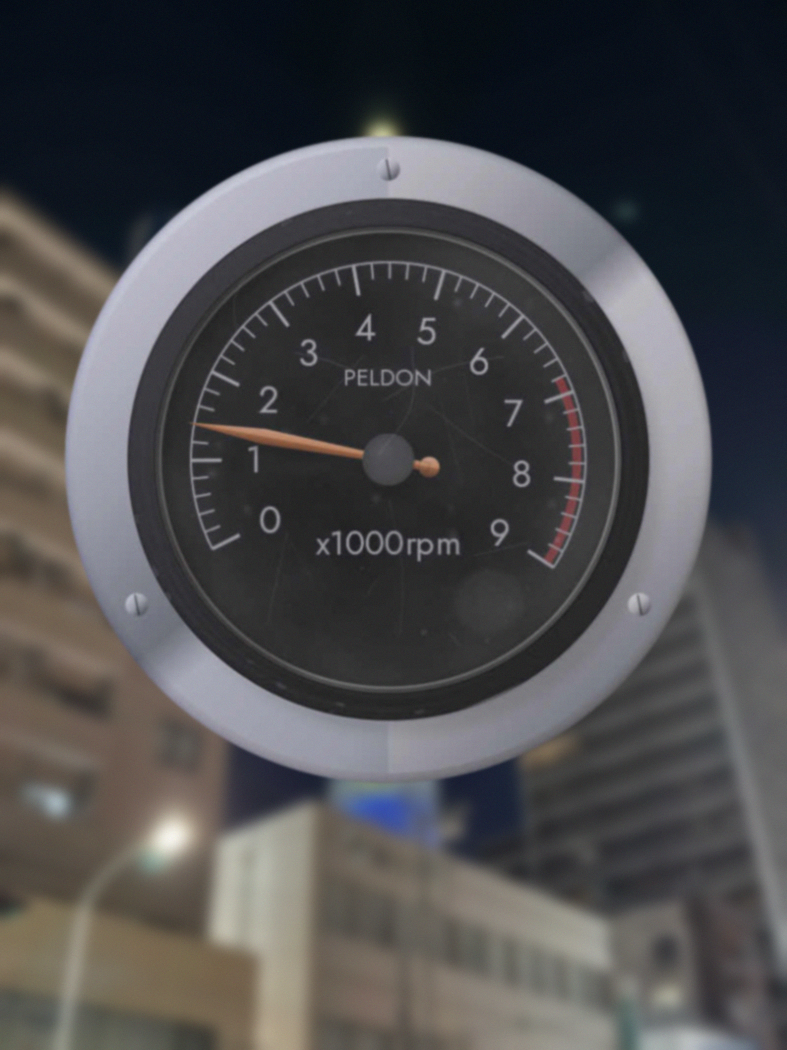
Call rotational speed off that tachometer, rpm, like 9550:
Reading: 1400
